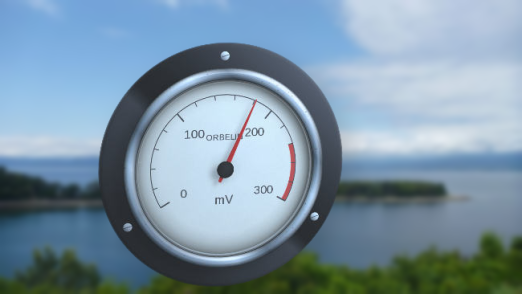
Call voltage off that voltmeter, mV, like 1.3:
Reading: 180
